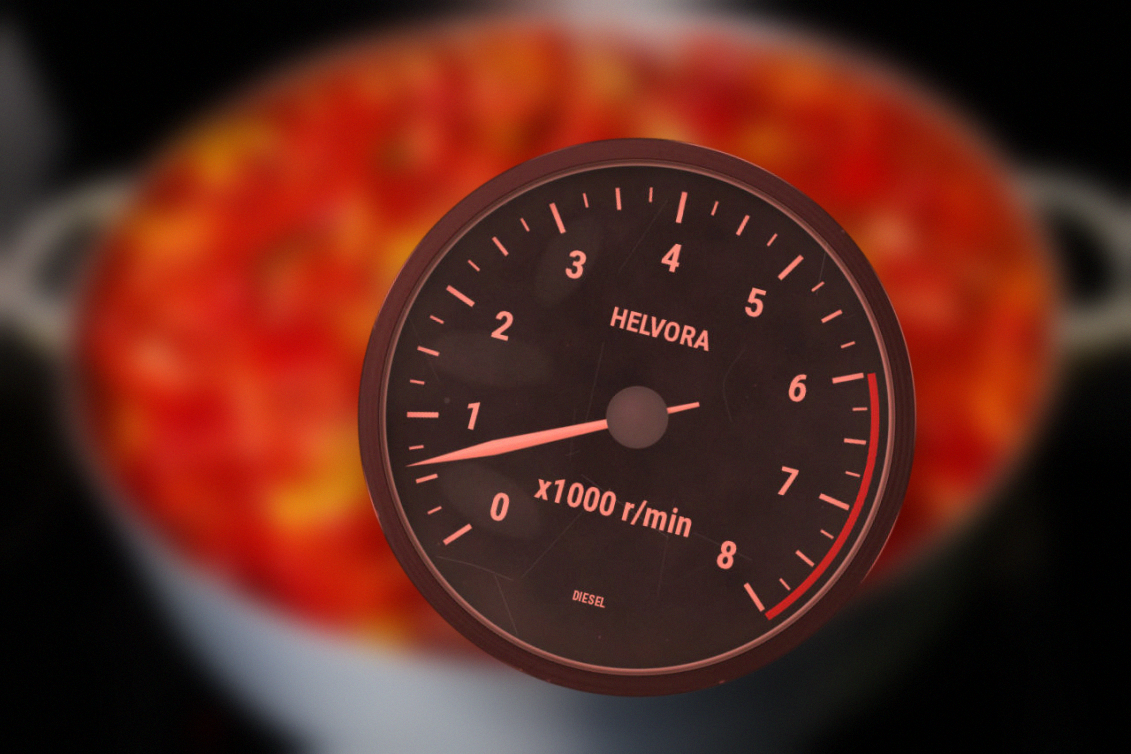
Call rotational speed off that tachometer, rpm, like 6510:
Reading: 625
